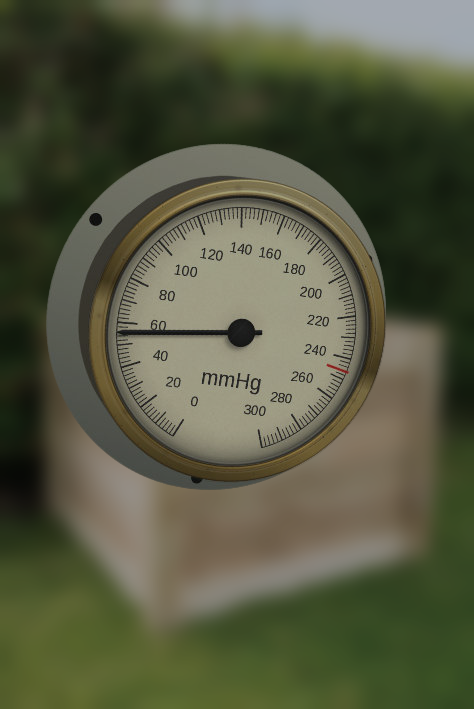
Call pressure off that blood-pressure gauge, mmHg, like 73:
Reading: 56
